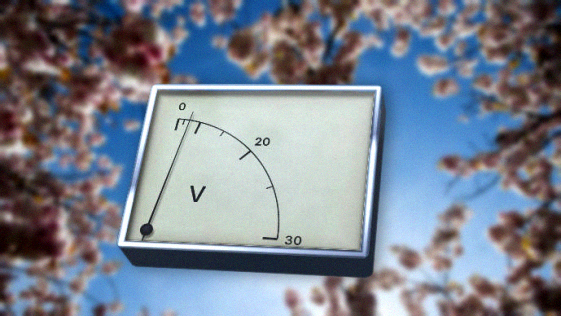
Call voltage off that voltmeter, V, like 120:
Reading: 7.5
